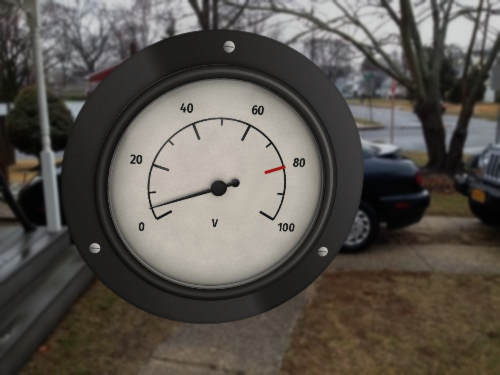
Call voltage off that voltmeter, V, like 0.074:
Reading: 5
